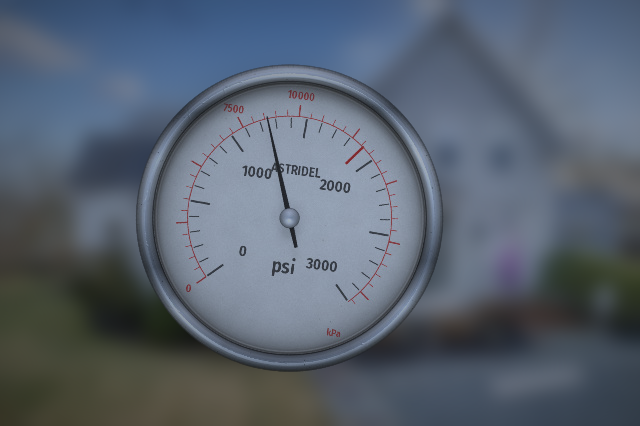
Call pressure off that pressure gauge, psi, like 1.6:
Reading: 1250
